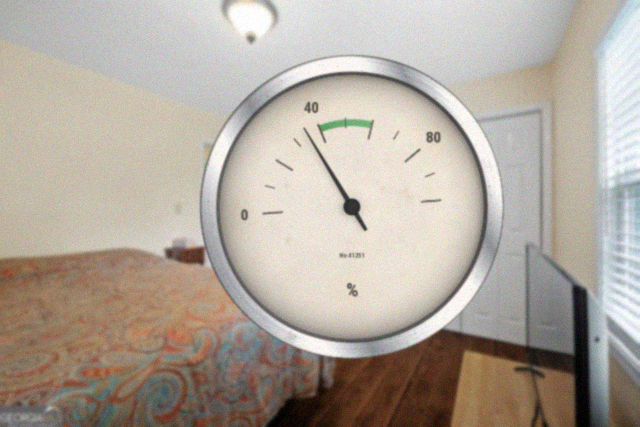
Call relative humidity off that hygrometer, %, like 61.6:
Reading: 35
